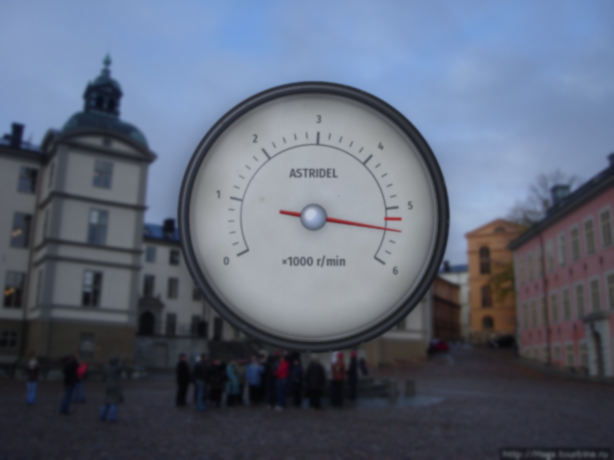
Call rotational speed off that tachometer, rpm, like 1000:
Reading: 5400
